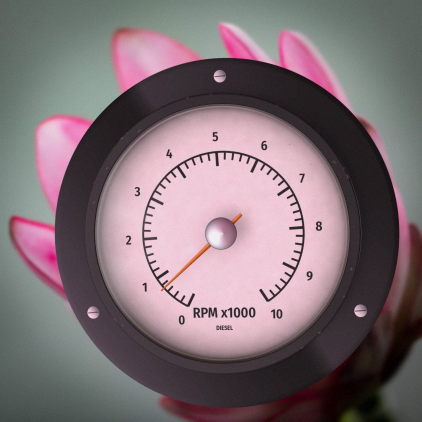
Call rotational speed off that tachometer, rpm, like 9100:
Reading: 700
